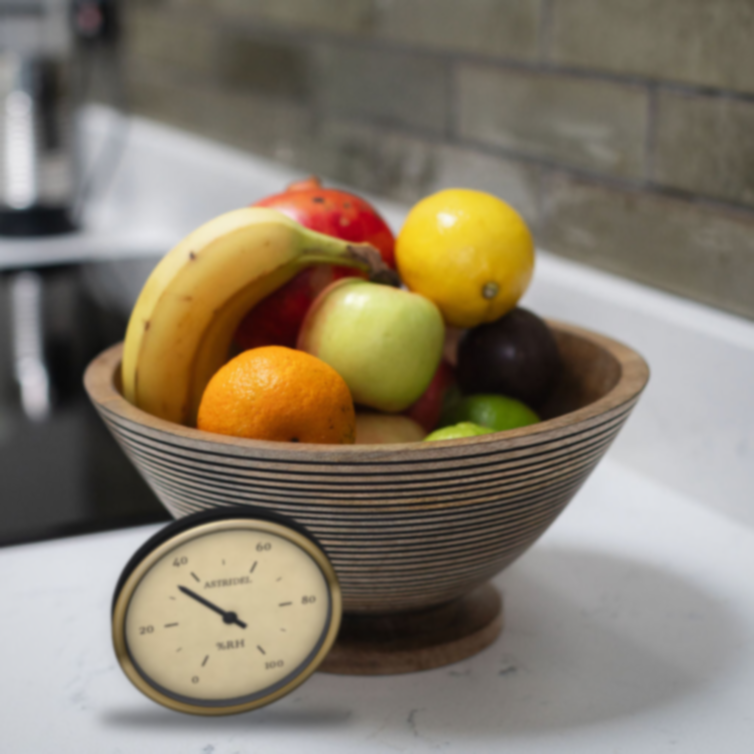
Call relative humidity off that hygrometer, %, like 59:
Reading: 35
